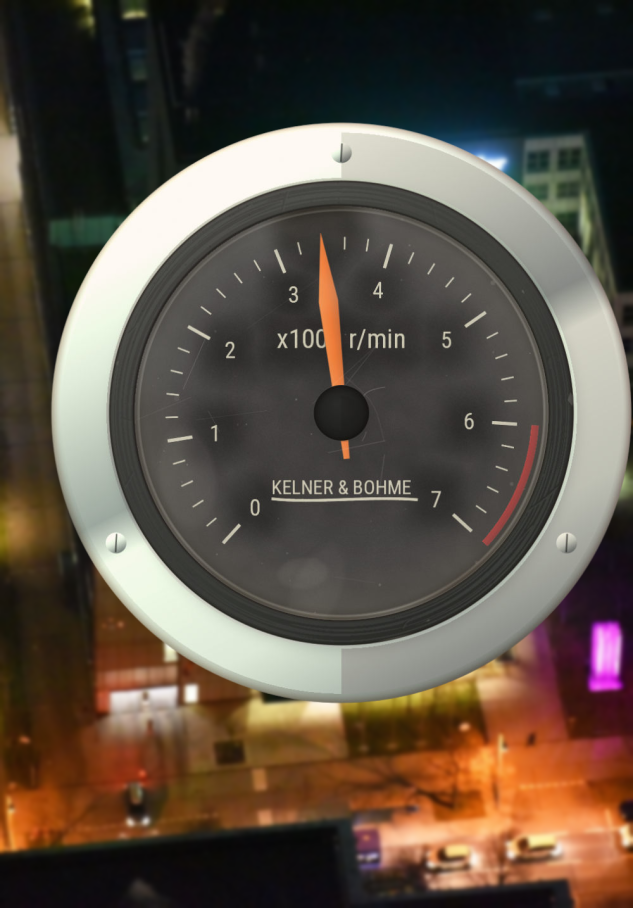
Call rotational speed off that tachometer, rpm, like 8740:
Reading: 3400
